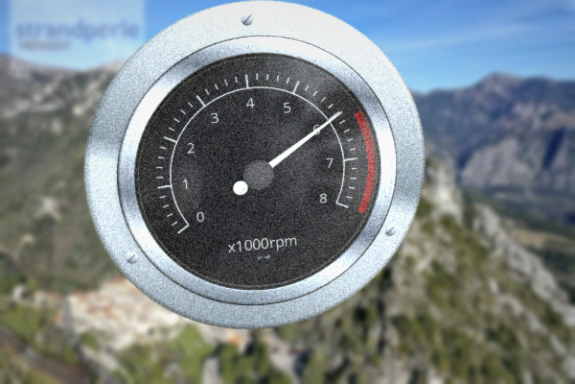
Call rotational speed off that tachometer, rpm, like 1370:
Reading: 6000
